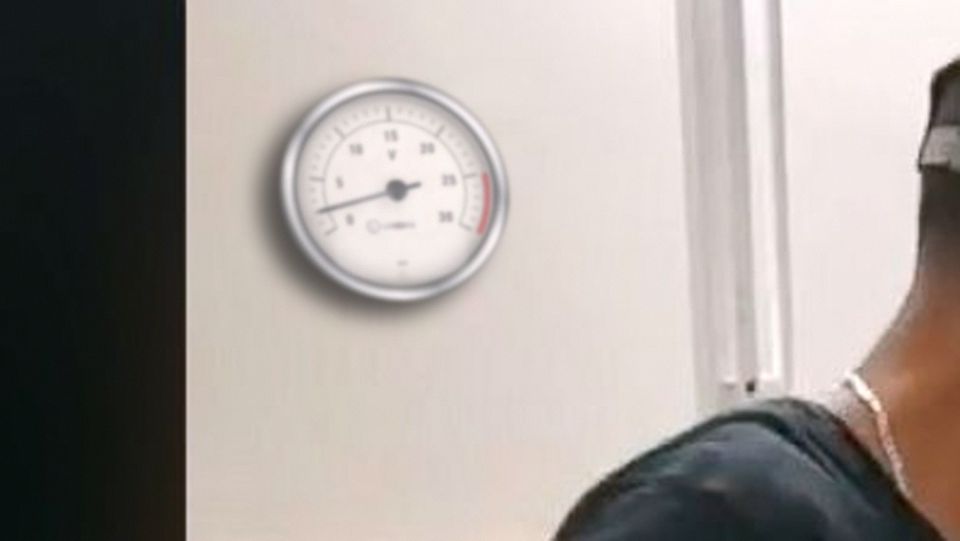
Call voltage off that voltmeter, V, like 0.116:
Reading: 2
